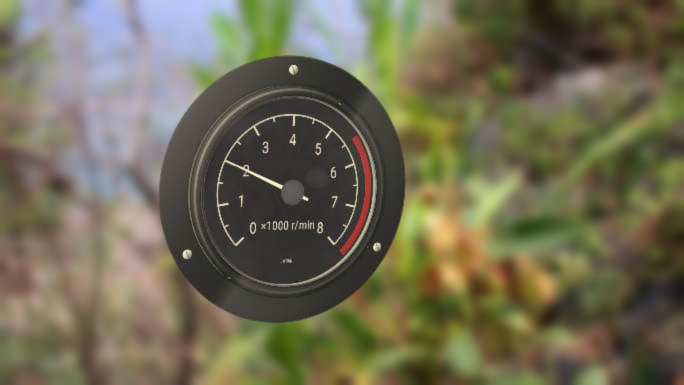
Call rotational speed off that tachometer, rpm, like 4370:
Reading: 2000
